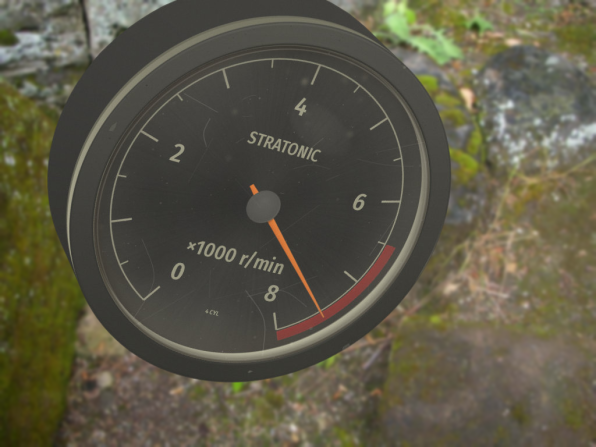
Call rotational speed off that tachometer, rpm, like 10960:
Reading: 7500
